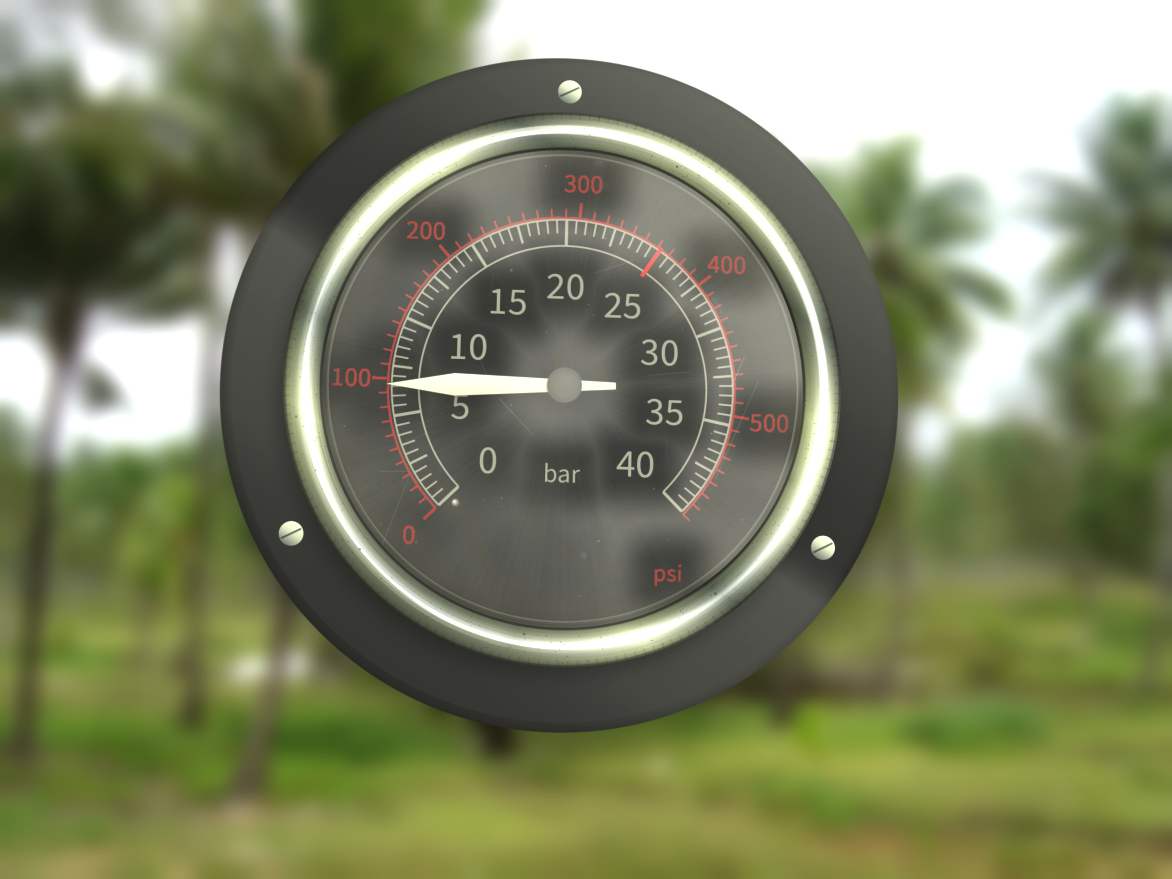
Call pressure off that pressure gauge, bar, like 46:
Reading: 6.5
